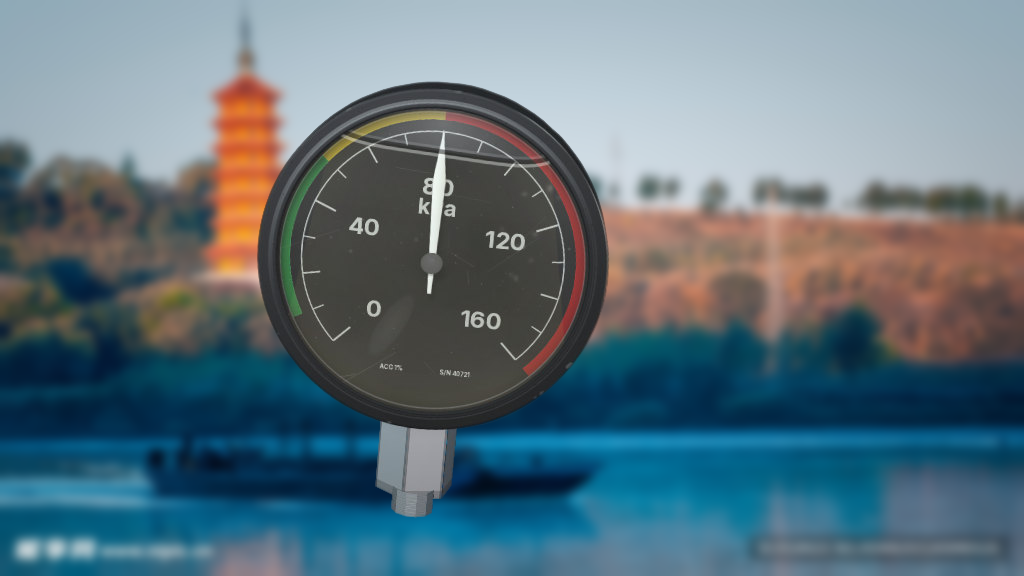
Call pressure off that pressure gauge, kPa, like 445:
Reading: 80
